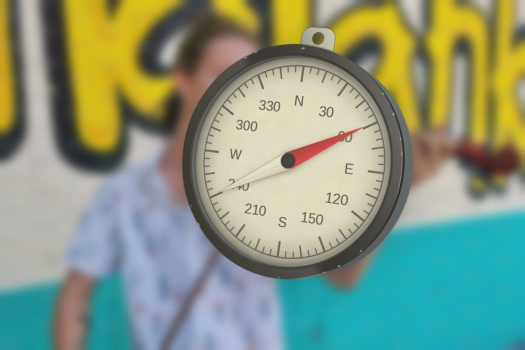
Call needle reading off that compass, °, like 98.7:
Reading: 60
